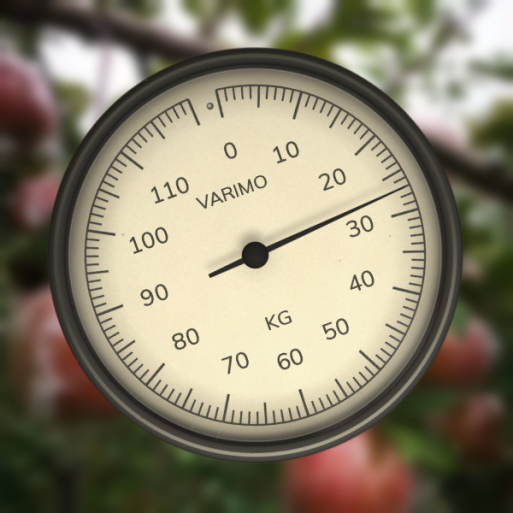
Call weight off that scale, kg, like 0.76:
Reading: 27
